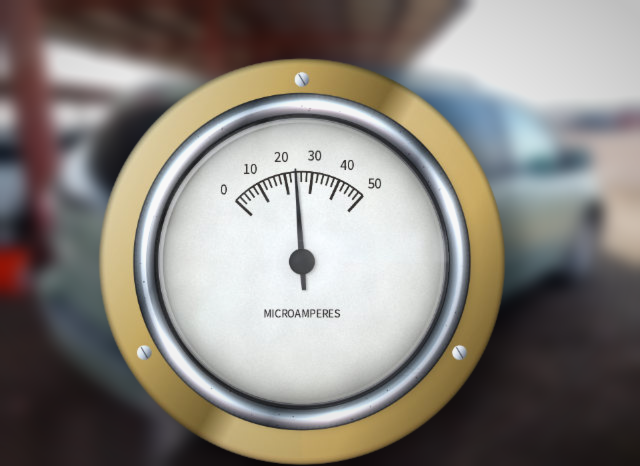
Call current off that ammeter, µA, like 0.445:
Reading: 24
